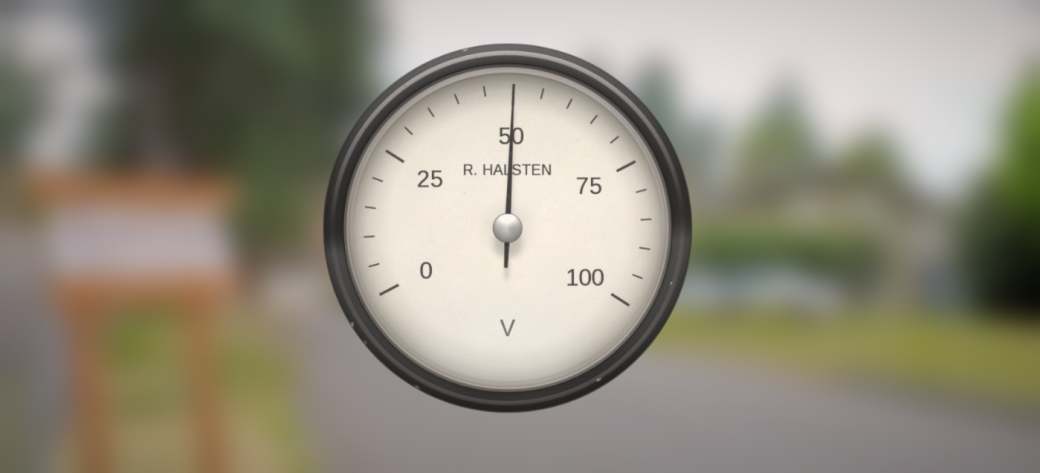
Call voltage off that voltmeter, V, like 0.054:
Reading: 50
